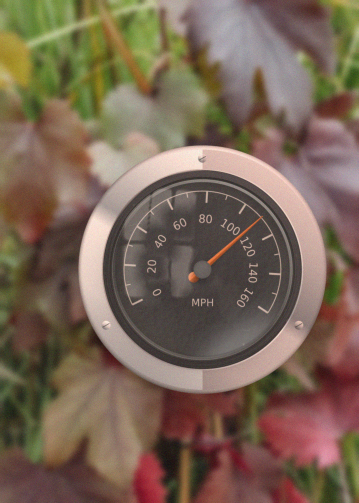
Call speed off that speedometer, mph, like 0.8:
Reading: 110
